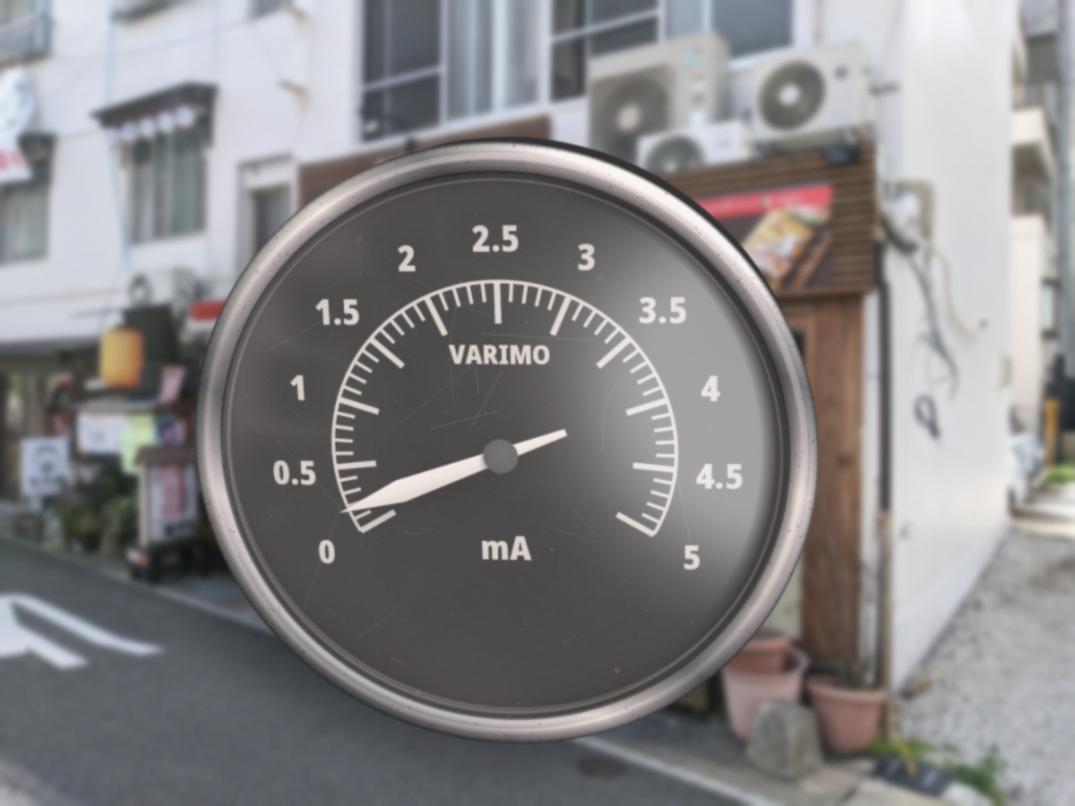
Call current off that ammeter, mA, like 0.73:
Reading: 0.2
